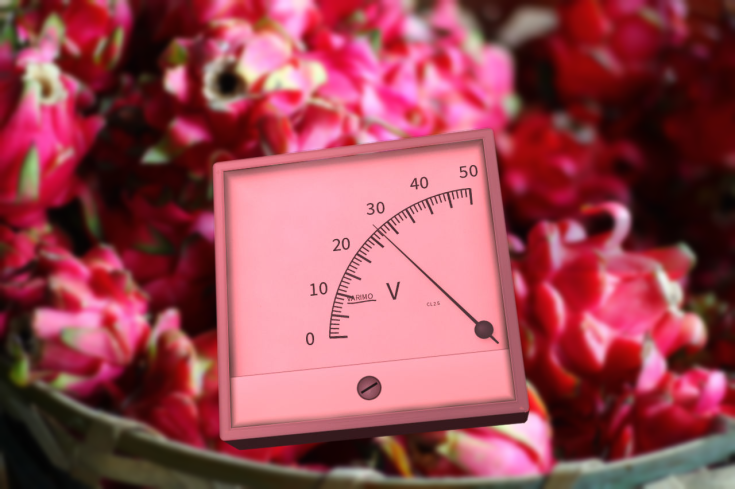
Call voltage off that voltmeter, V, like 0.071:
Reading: 27
